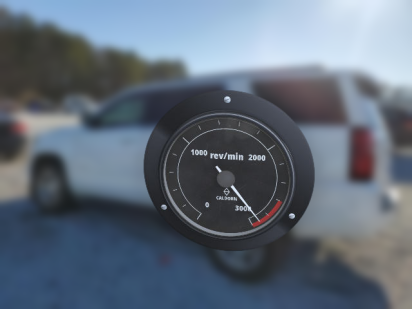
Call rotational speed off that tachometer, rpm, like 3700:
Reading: 2900
